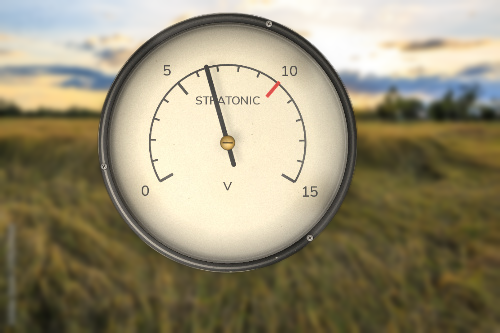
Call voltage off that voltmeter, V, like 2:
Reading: 6.5
